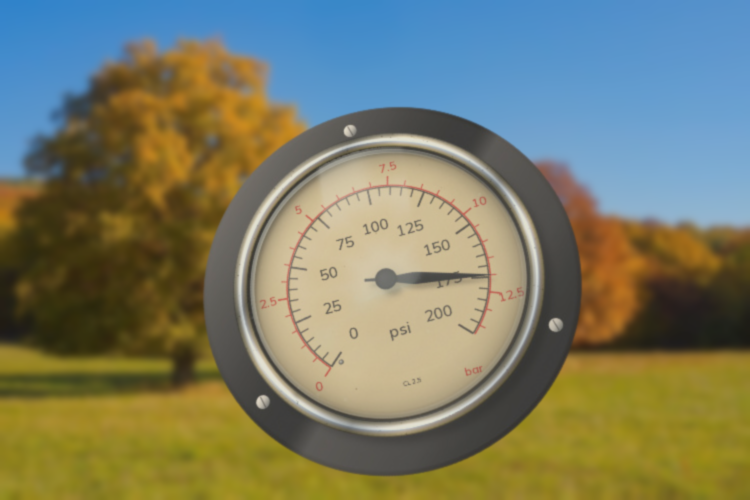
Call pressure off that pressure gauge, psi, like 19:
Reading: 175
